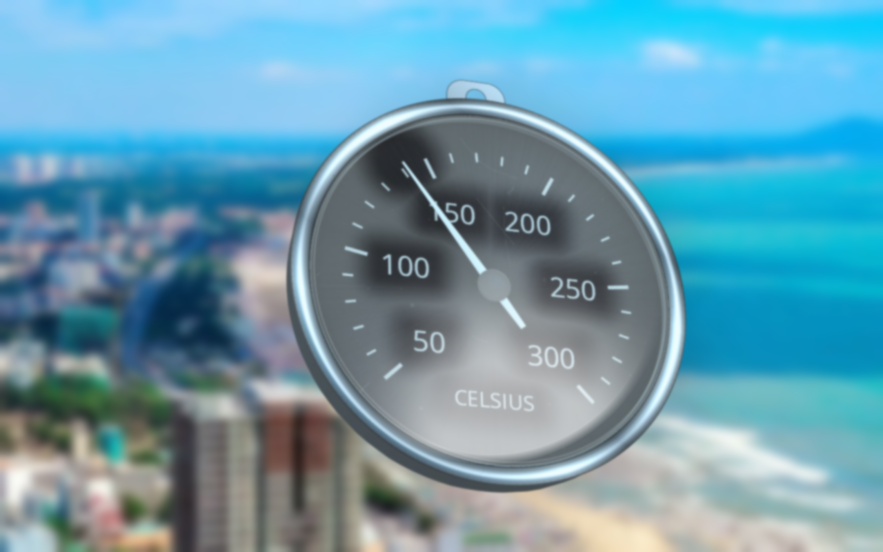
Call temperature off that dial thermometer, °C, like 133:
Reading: 140
